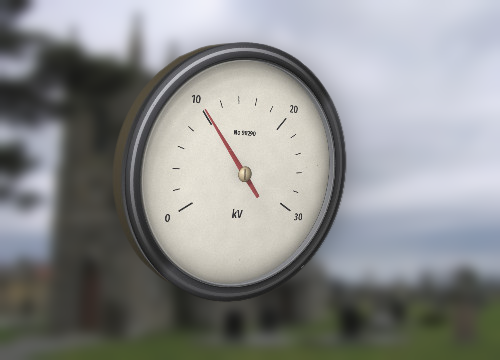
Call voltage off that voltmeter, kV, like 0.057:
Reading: 10
